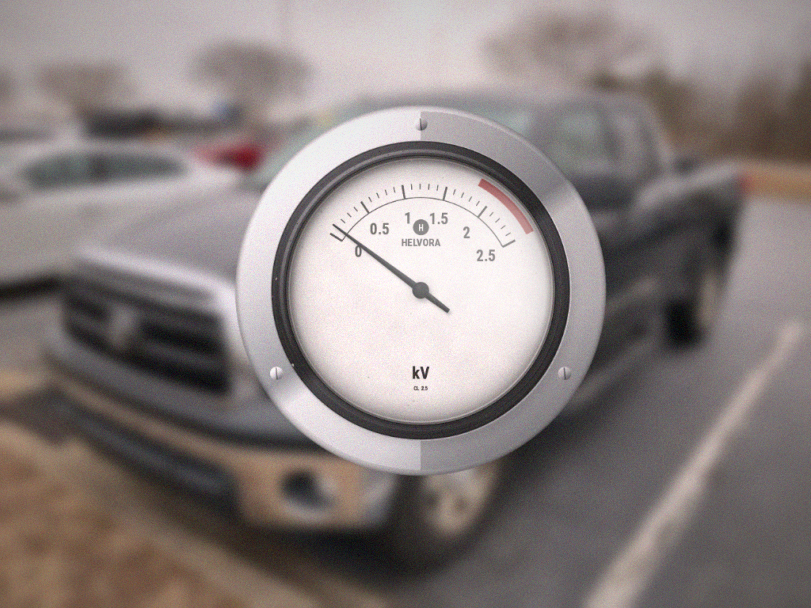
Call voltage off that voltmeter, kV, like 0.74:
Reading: 0.1
